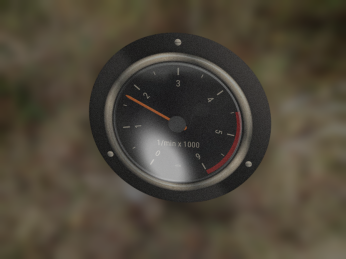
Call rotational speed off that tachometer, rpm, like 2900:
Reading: 1750
